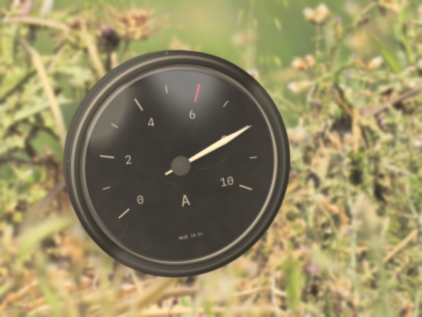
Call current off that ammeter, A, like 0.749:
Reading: 8
